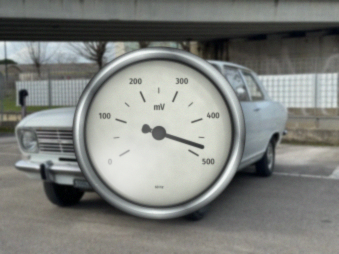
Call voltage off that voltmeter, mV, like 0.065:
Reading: 475
